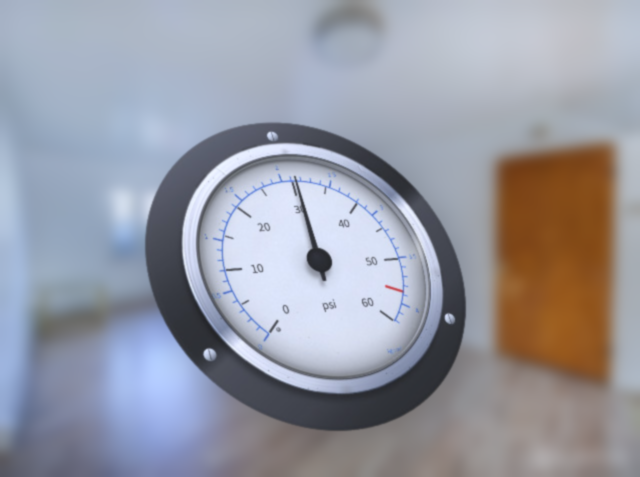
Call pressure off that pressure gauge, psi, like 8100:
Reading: 30
